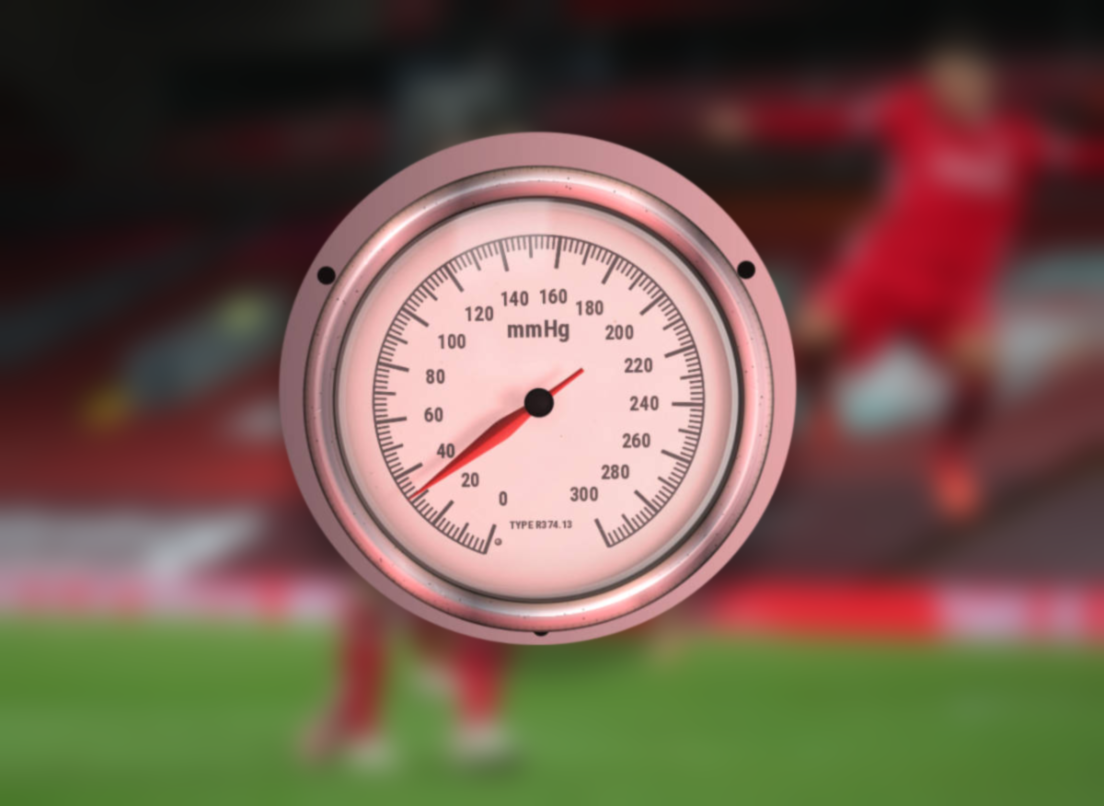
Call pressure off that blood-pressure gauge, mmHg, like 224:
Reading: 32
